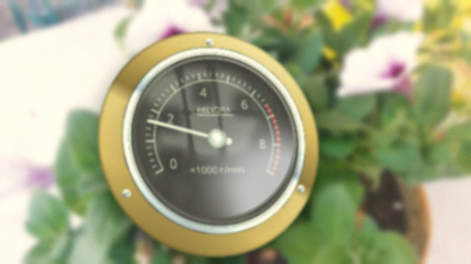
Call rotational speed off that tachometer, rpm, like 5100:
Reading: 1600
